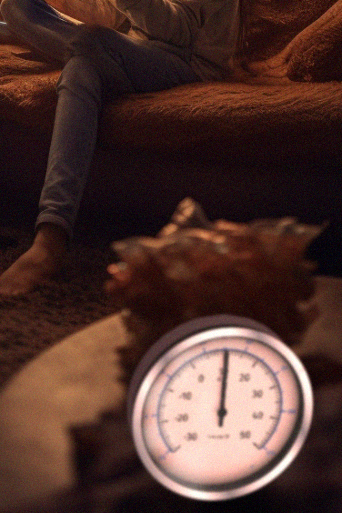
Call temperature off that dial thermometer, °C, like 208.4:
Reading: 10
